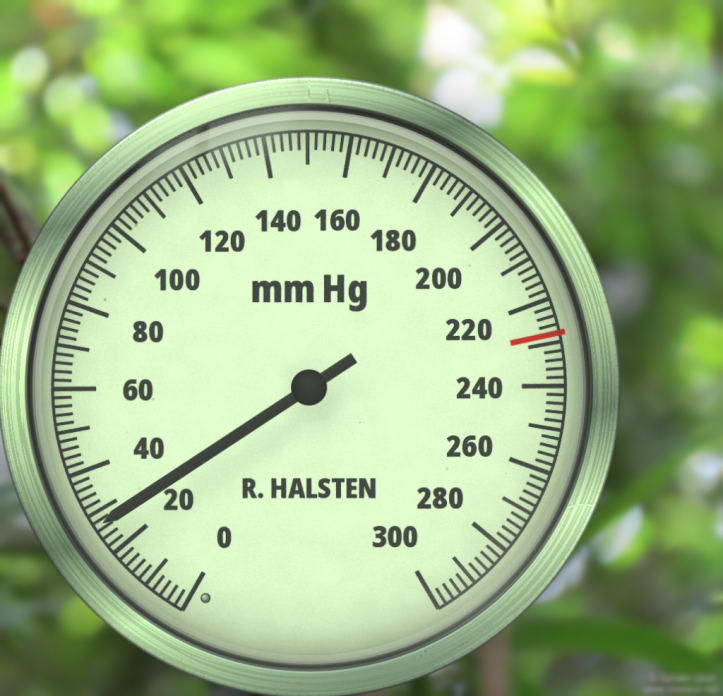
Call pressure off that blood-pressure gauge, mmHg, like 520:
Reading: 27
